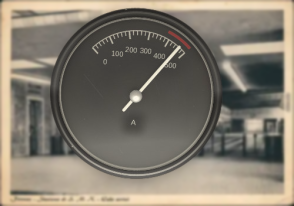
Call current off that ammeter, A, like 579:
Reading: 460
